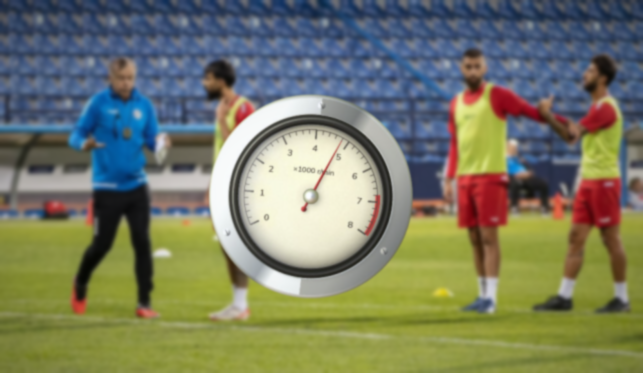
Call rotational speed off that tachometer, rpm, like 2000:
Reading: 4800
